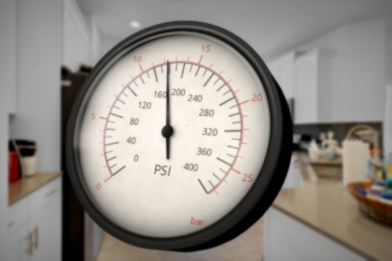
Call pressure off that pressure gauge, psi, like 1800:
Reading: 180
